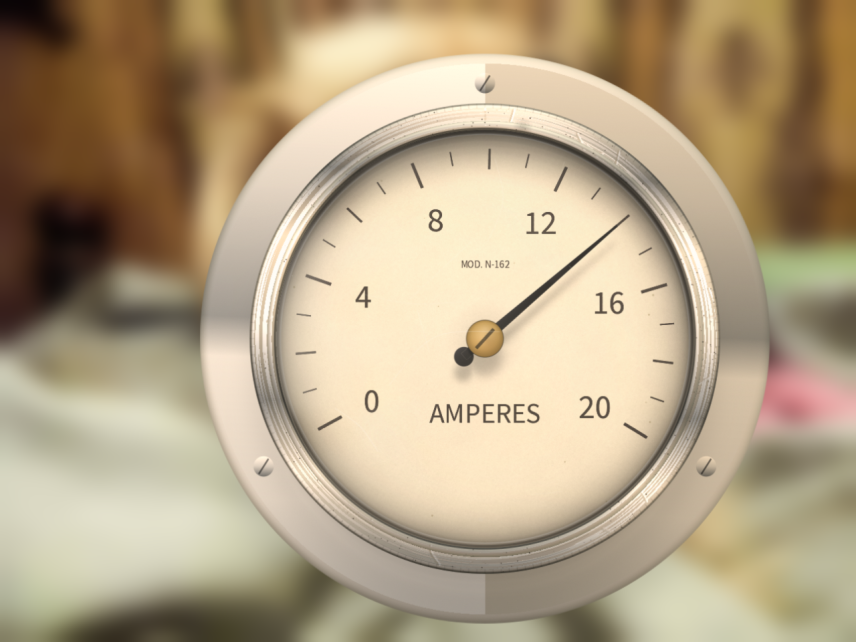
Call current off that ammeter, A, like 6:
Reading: 14
